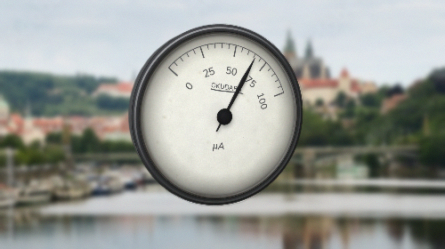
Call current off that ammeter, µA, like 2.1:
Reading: 65
